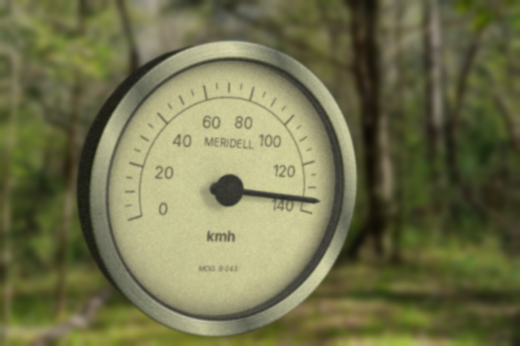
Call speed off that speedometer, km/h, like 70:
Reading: 135
